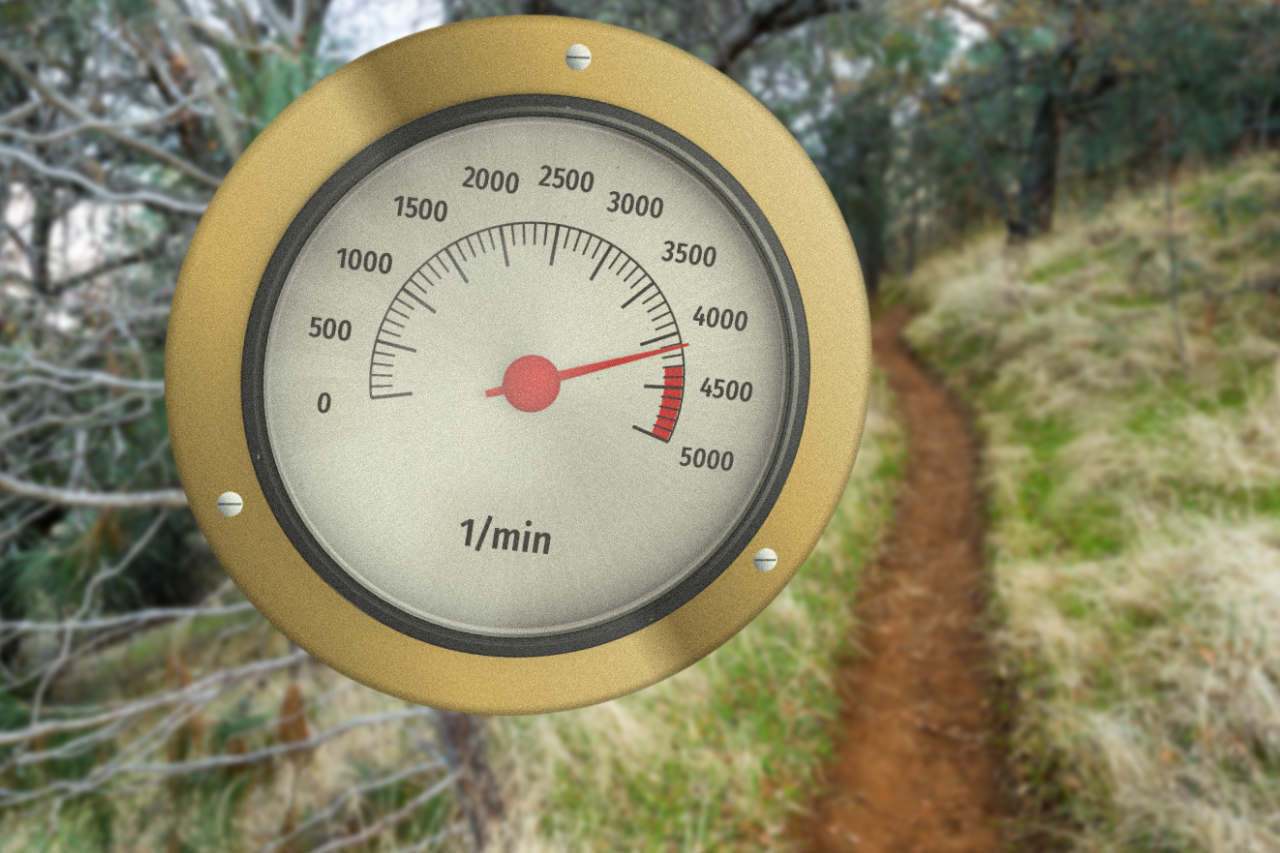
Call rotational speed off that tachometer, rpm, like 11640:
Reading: 4100
